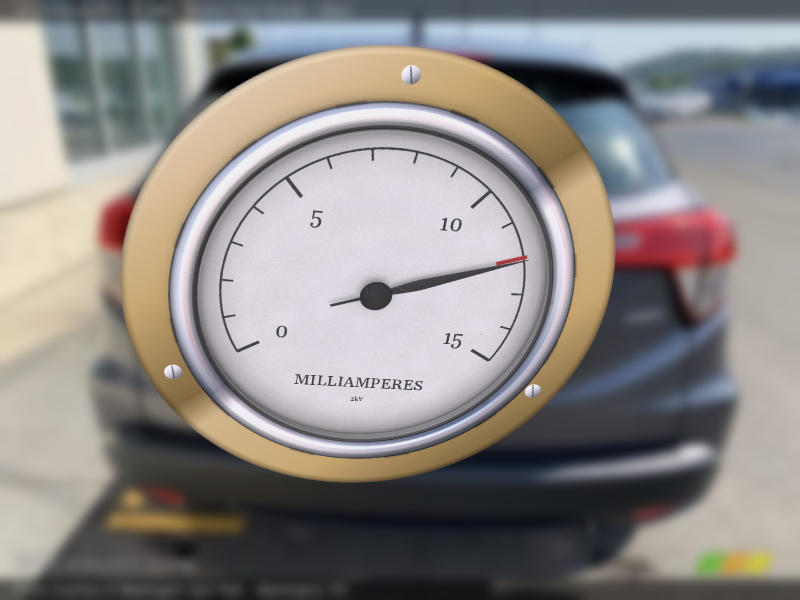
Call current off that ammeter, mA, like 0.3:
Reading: 12
